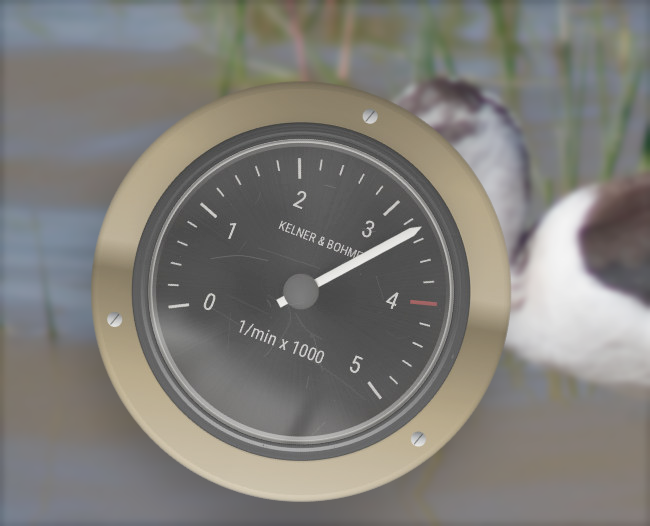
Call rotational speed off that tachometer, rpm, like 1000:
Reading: 3300
